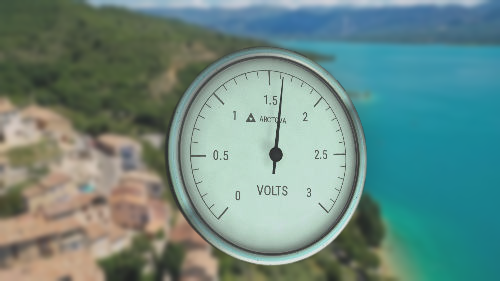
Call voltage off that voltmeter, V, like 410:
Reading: 1.6
